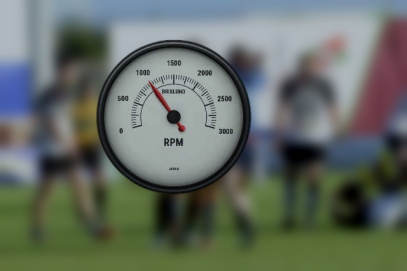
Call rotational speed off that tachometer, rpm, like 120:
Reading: 1000
